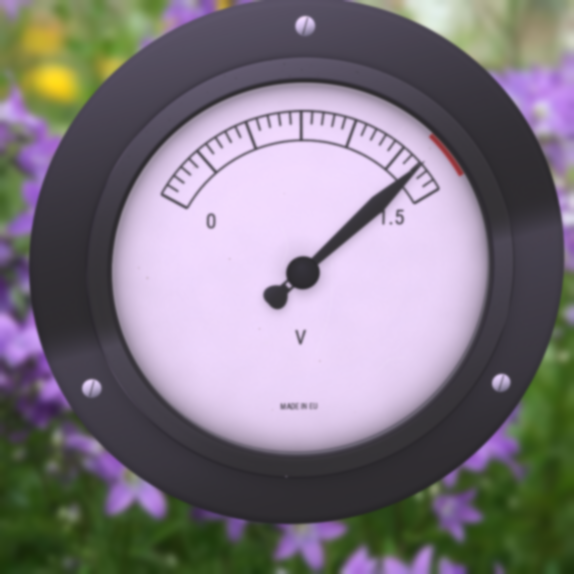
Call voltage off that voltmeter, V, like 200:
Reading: 1.35
